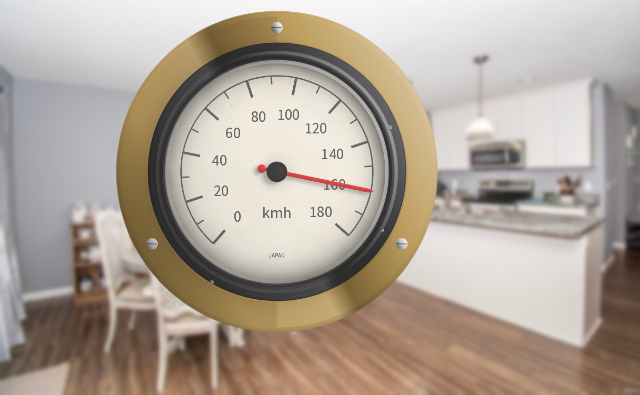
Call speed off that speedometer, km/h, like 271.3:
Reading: 160
